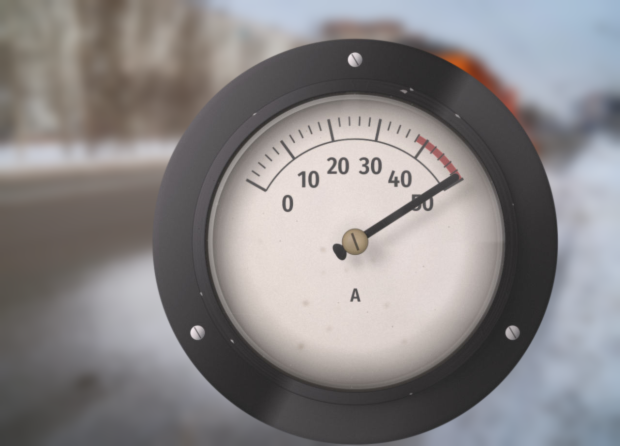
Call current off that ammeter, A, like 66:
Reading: 49
